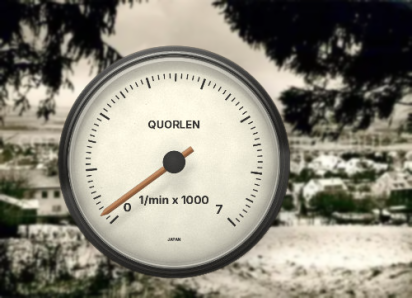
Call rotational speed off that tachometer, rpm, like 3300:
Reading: 200
